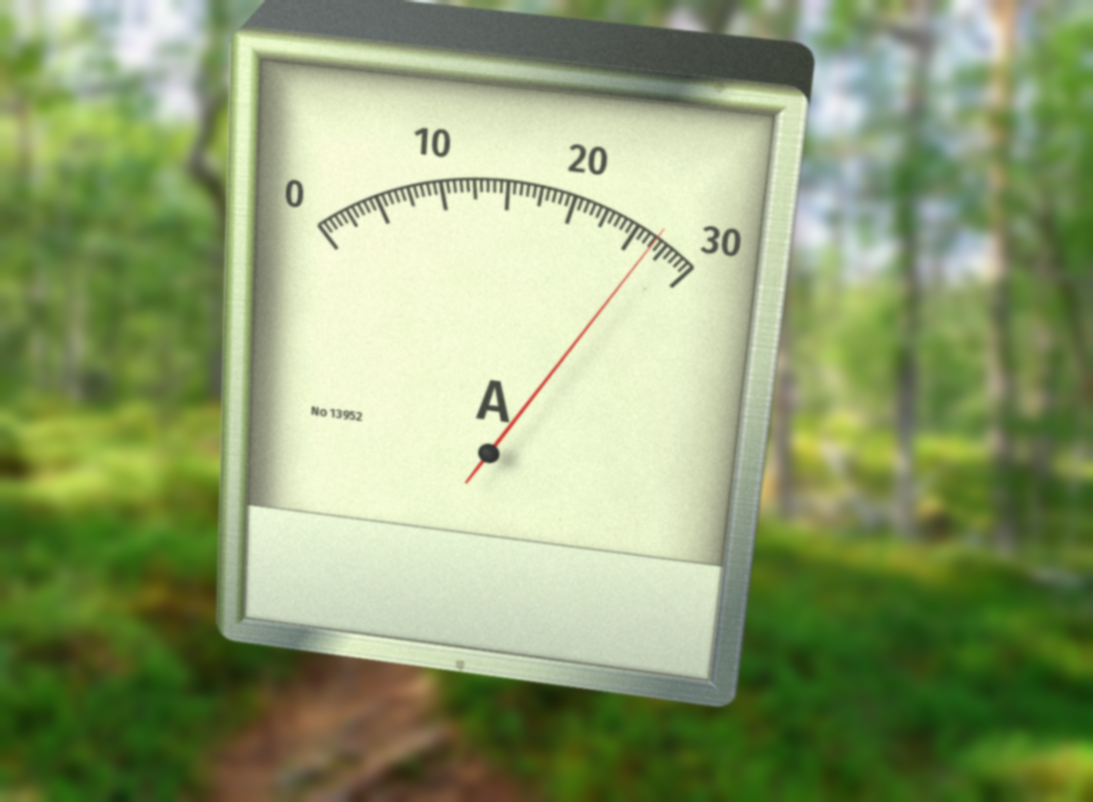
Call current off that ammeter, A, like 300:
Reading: 26.5
